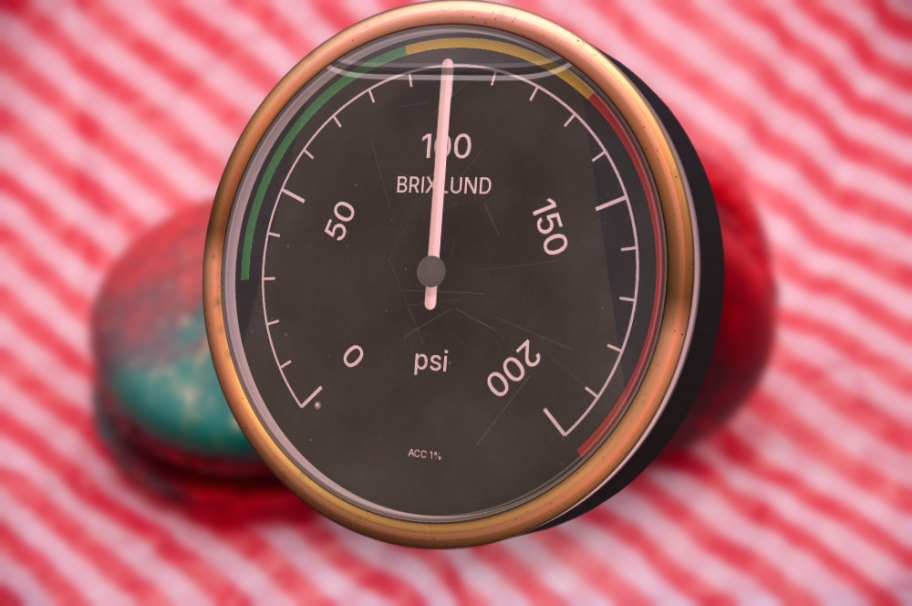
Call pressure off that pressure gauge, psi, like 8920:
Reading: 100
